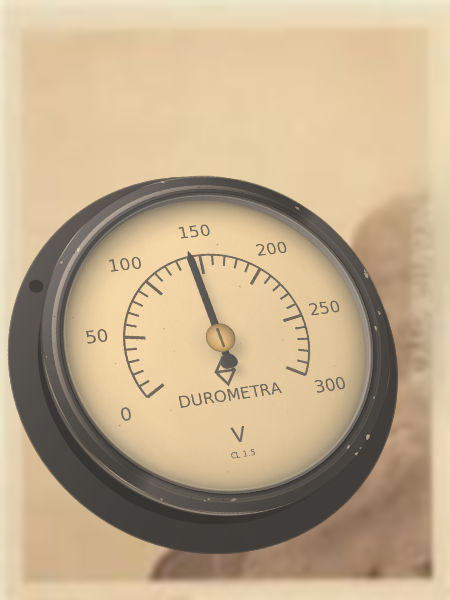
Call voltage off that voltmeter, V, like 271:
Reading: 140
